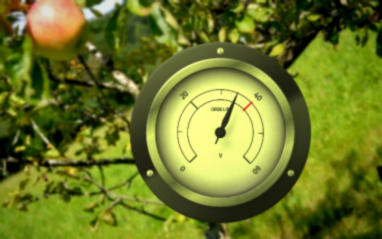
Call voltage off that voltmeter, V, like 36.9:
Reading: 35
